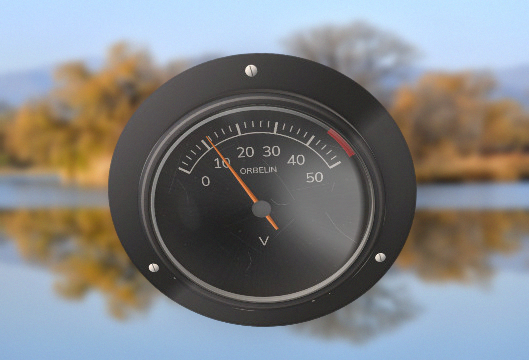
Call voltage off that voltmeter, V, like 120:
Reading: 12
